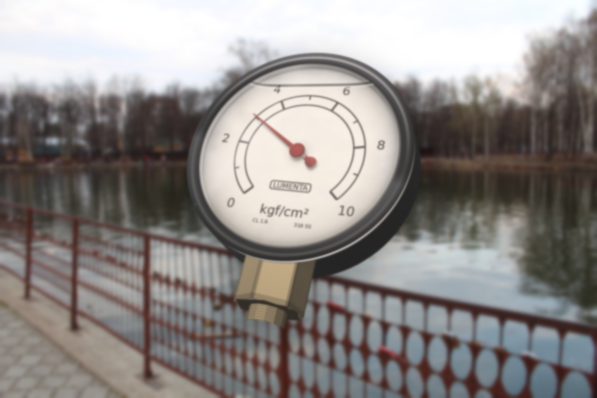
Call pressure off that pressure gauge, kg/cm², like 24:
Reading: 3
